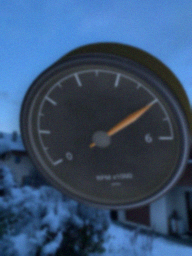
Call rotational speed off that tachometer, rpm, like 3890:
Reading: 5000
